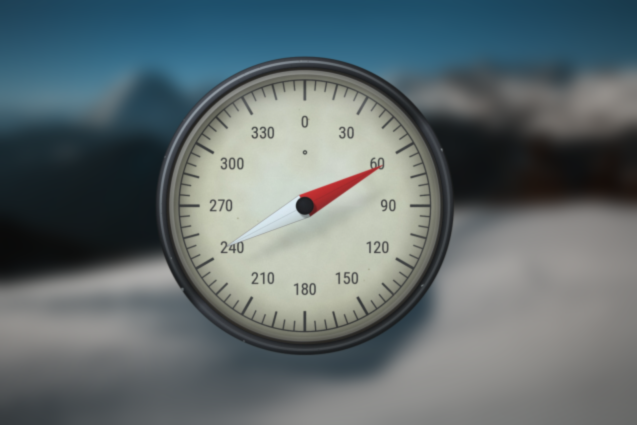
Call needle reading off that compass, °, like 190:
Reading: 62.5
